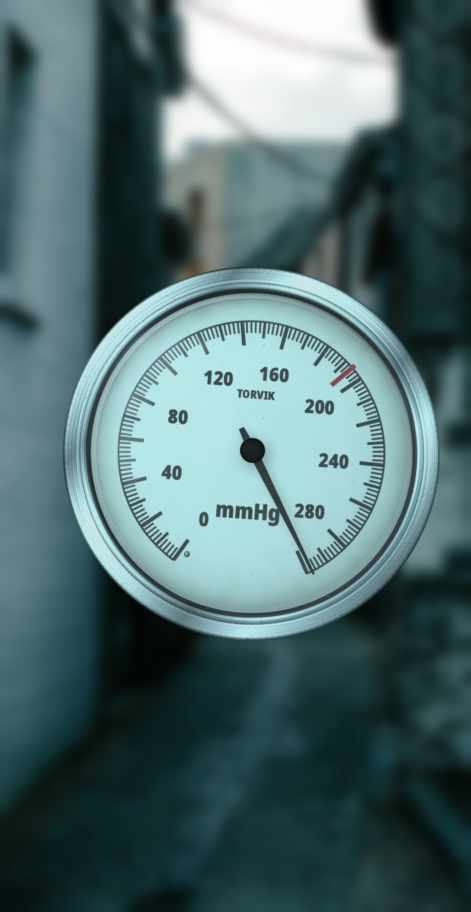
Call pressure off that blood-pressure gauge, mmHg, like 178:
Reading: 298
